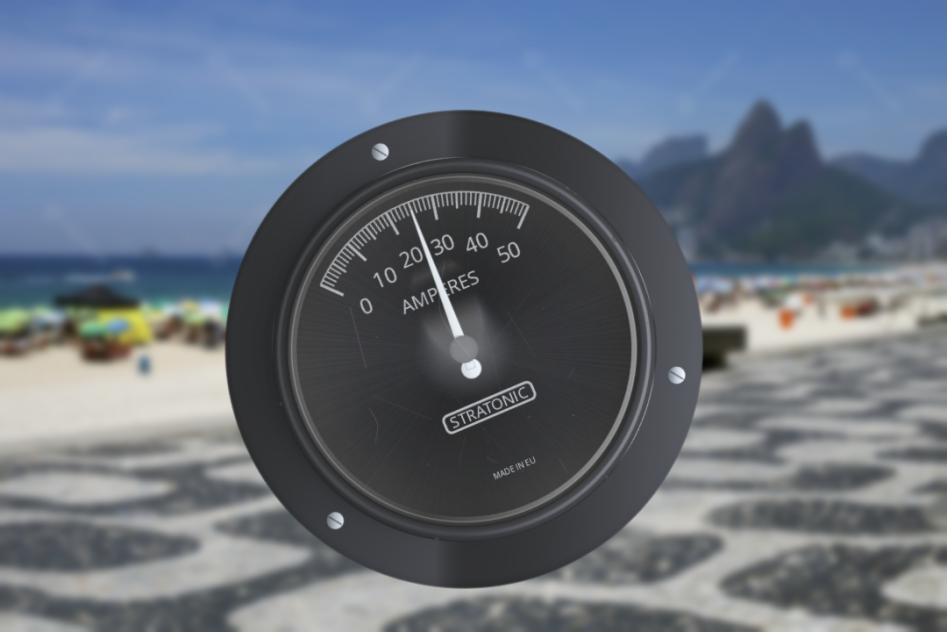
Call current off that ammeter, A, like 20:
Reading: 25
